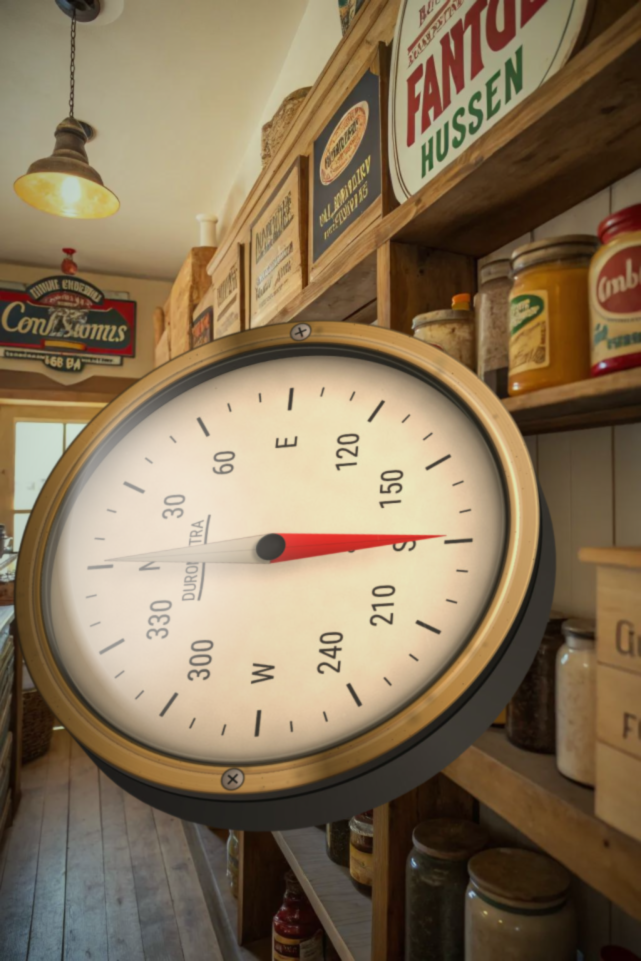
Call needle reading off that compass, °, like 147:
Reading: 180
